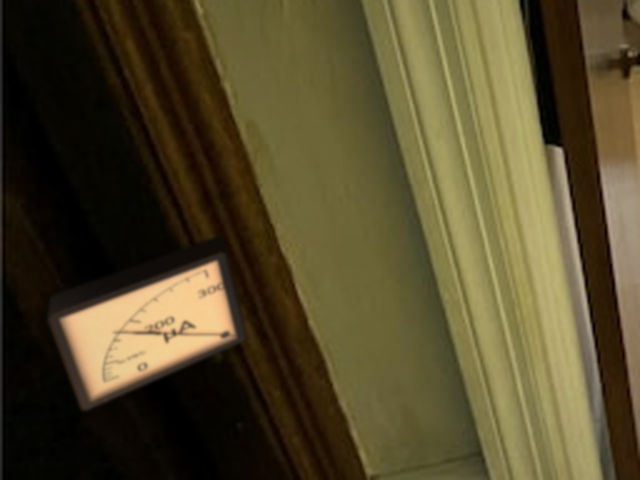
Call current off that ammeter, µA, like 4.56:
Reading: 180
